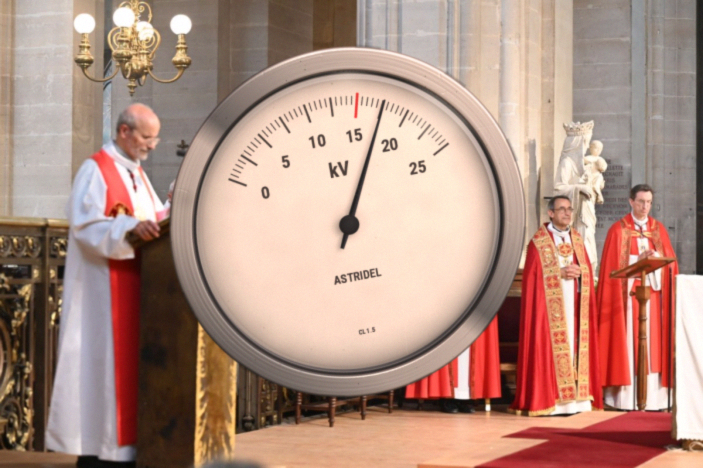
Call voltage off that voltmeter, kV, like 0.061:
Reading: 17.5
